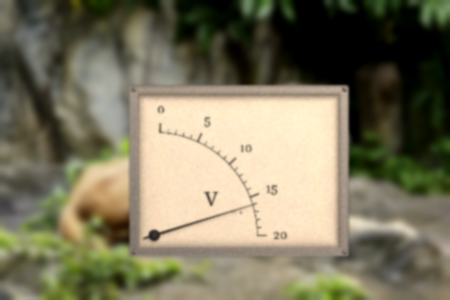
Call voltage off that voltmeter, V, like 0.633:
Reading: 16
